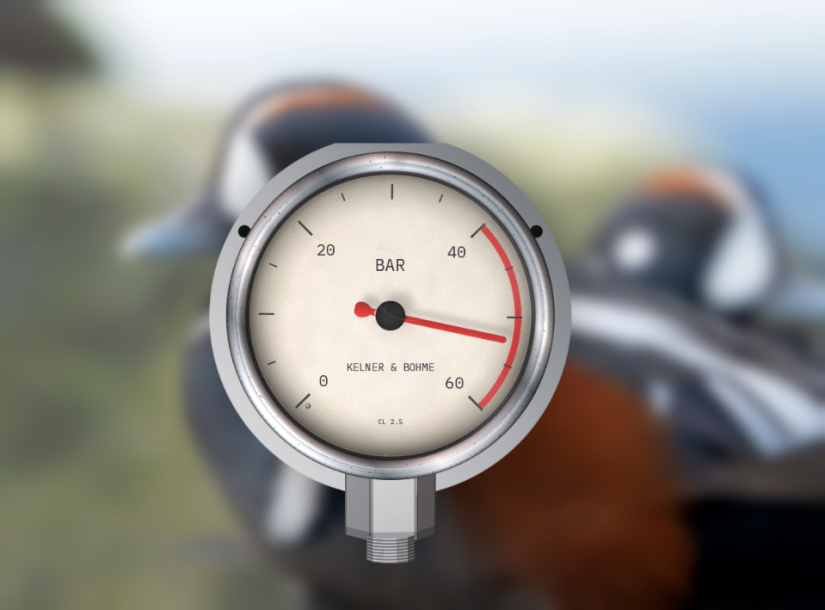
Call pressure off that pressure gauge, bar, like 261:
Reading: 52.5
